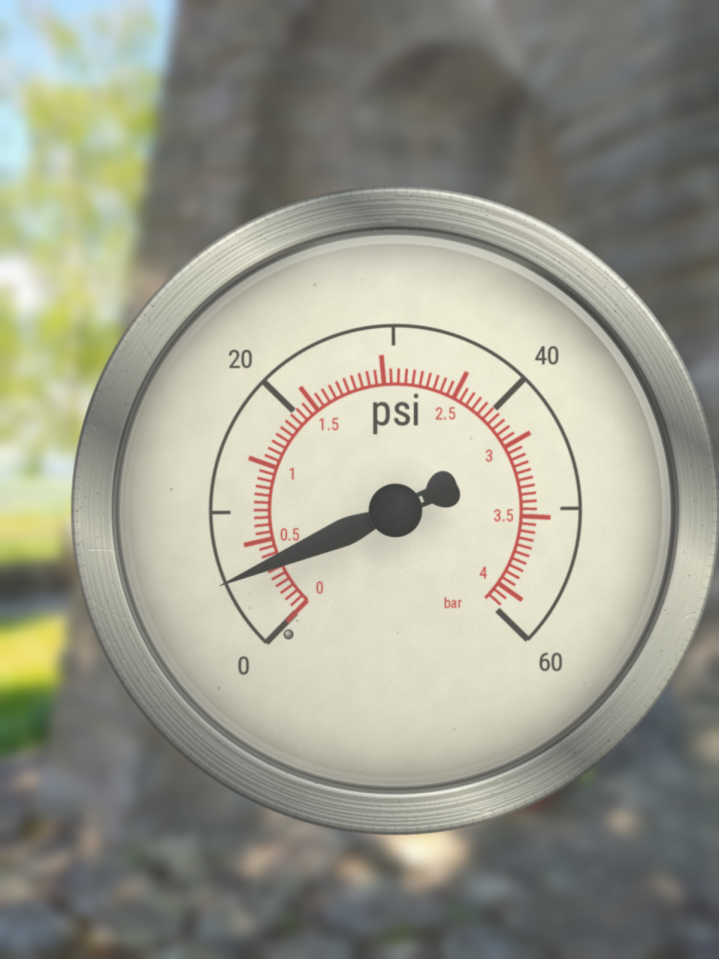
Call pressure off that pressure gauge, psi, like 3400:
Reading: 5
